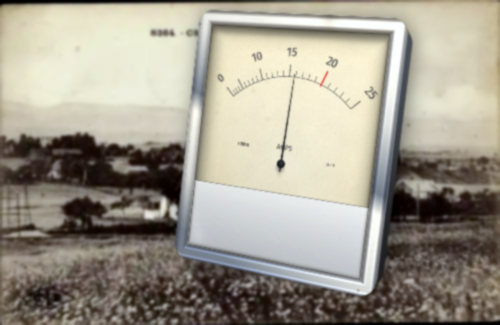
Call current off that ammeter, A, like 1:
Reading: 16
